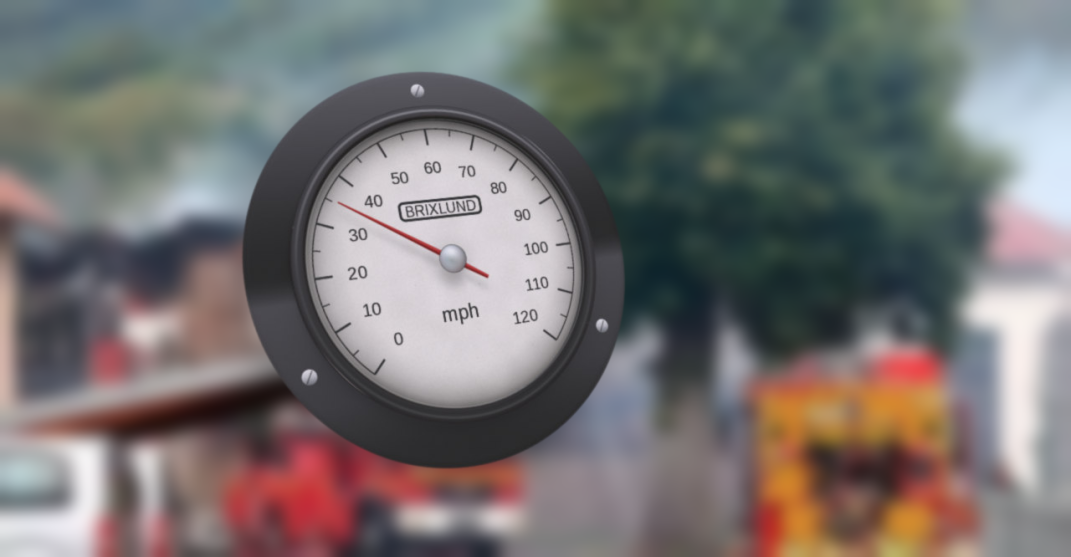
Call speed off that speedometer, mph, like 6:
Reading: 35
